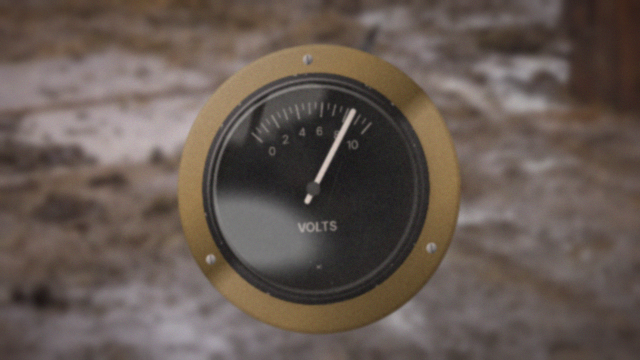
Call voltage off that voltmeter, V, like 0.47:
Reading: 8.5
